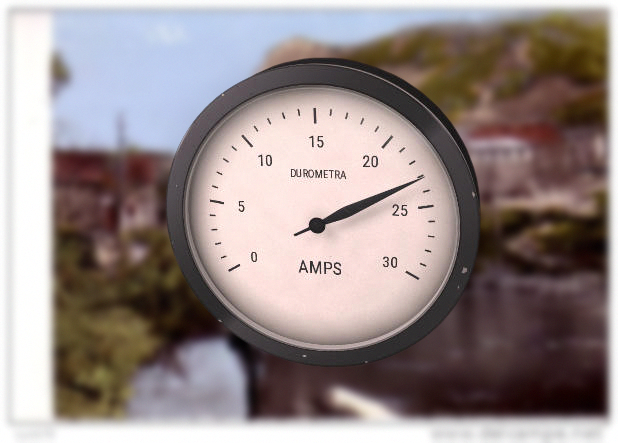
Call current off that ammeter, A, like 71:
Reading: 23
